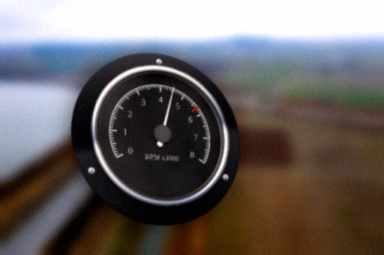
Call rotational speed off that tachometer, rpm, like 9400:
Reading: 4500
